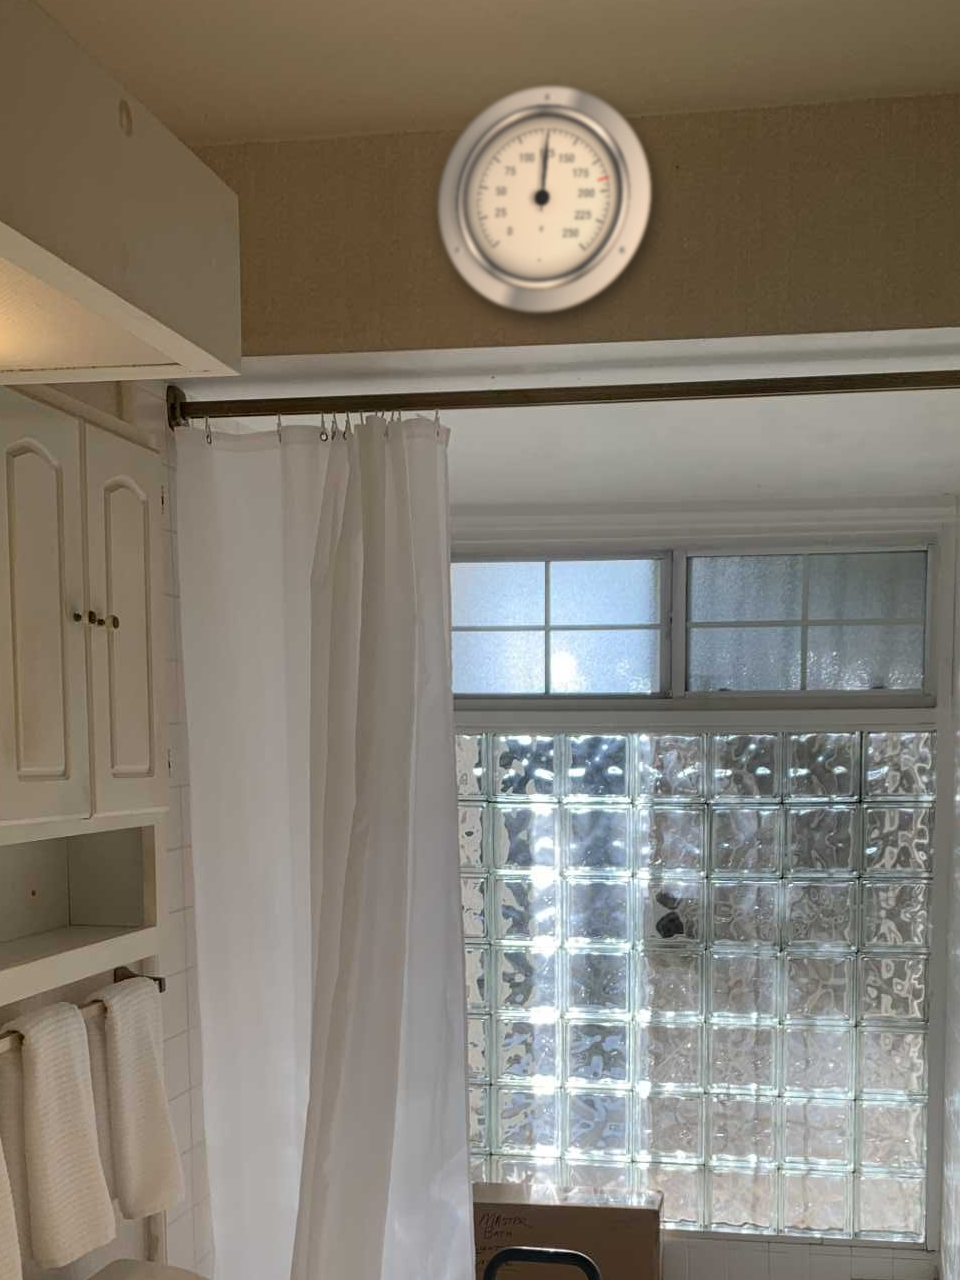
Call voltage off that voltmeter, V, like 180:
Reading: 125
